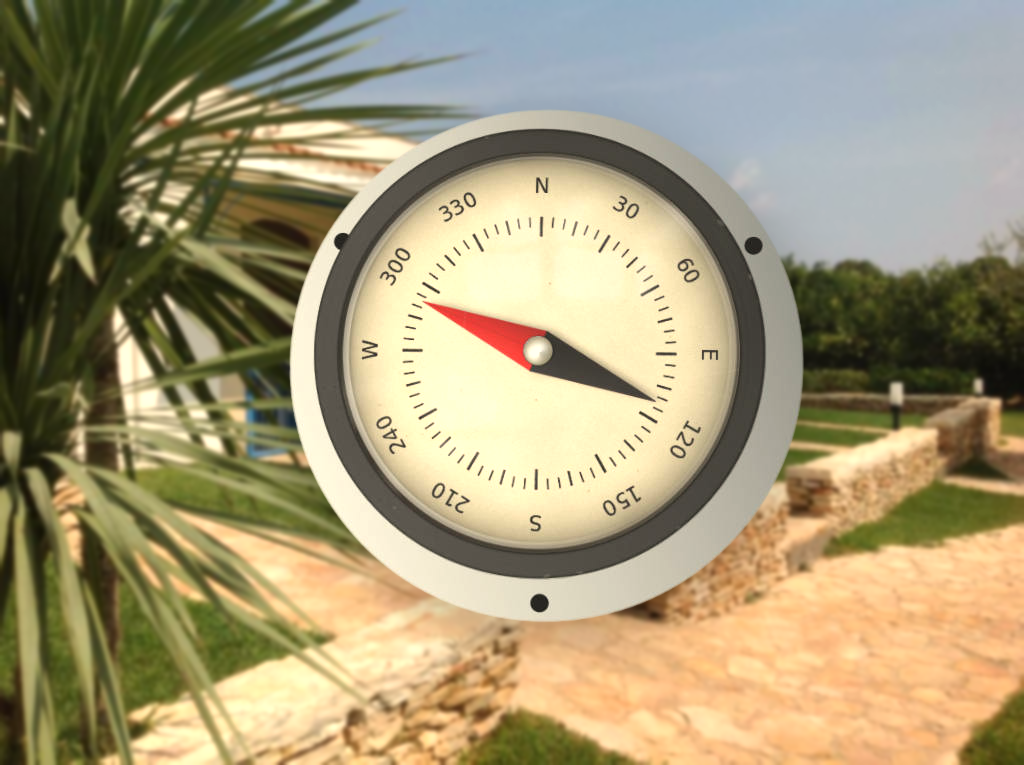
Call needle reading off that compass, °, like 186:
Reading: 292.5
